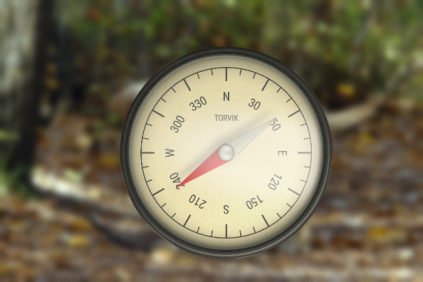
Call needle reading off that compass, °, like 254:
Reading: 235
